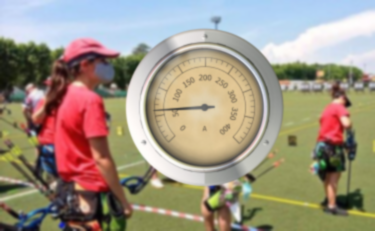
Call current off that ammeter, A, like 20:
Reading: 60
